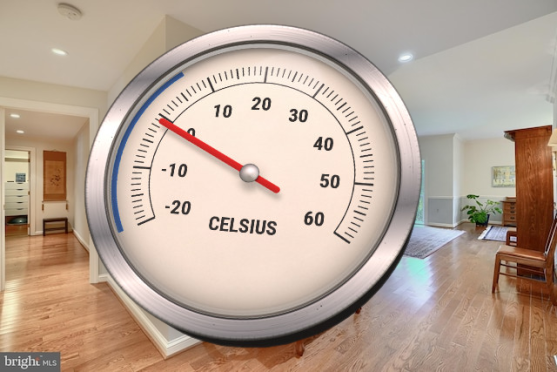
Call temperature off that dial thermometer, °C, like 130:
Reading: -1
